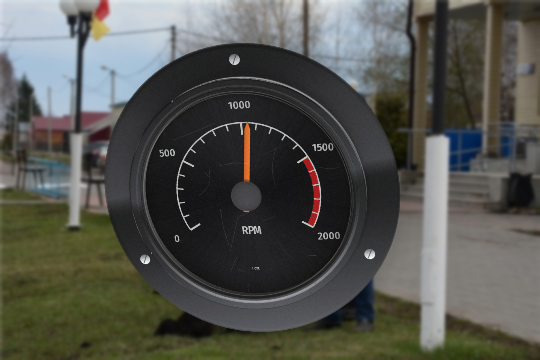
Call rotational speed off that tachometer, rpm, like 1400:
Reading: 1050
